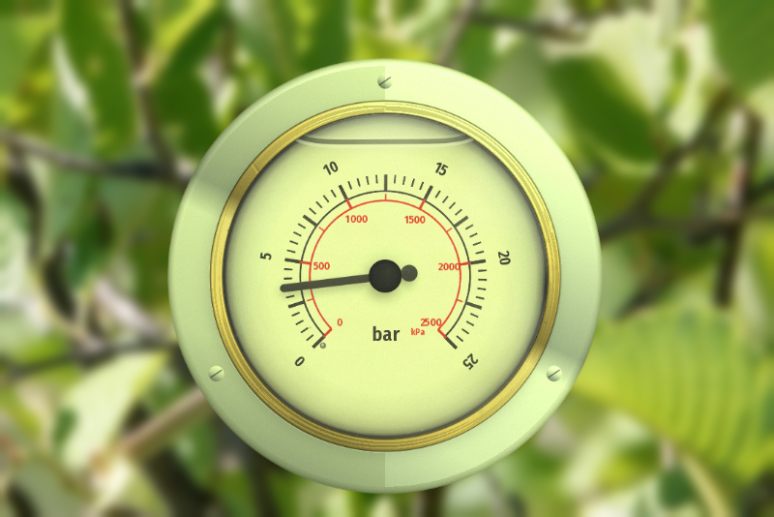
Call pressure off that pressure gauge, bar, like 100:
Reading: 3.5
